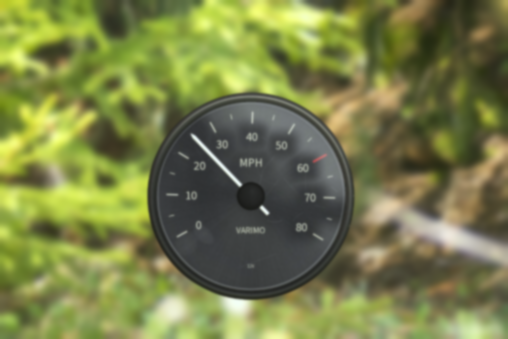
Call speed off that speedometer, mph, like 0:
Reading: 25
